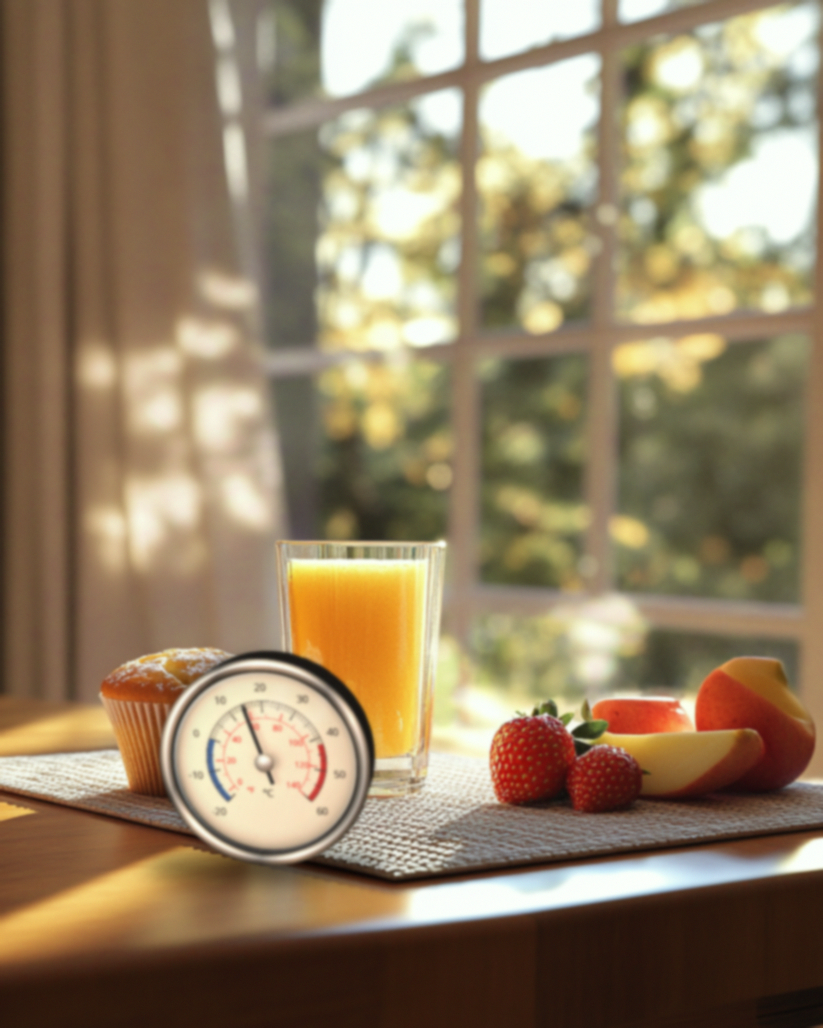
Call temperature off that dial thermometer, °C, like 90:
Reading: 15
